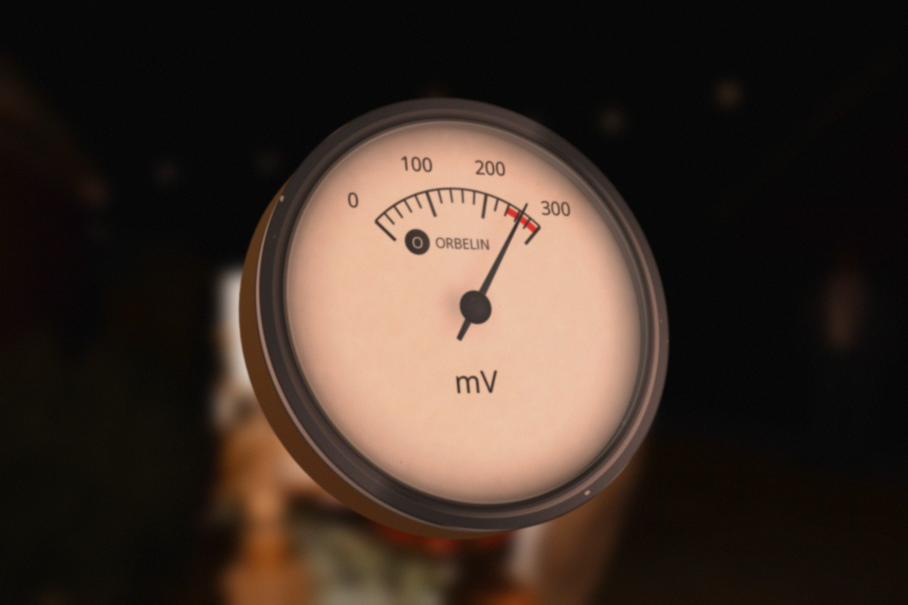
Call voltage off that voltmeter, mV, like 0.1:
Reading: 260
